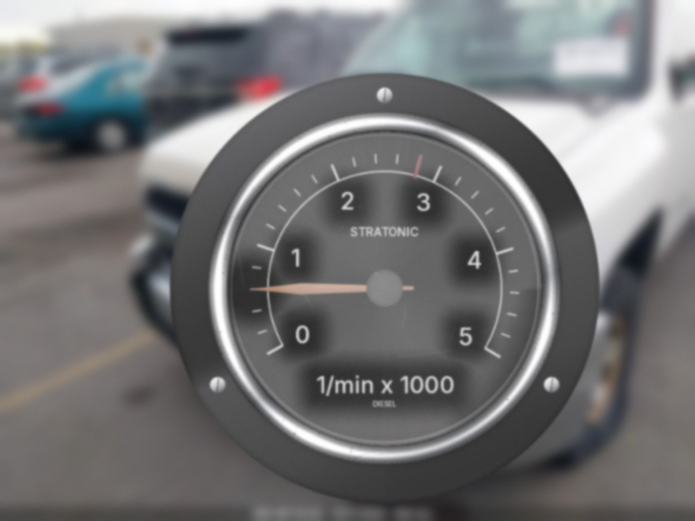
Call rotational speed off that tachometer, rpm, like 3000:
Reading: 600
